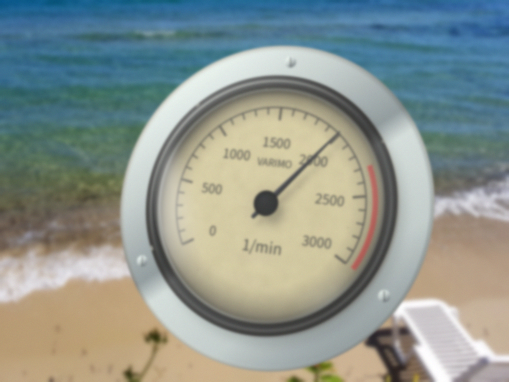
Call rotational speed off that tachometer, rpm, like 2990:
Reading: 2000
